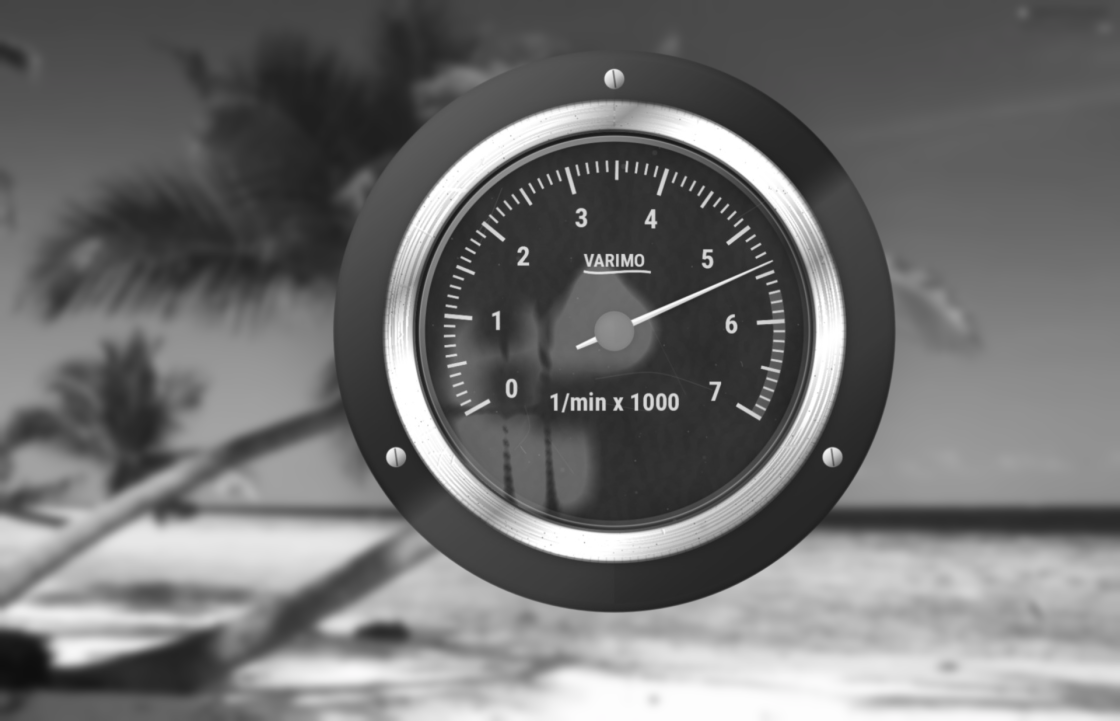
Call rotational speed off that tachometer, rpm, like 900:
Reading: 5400
